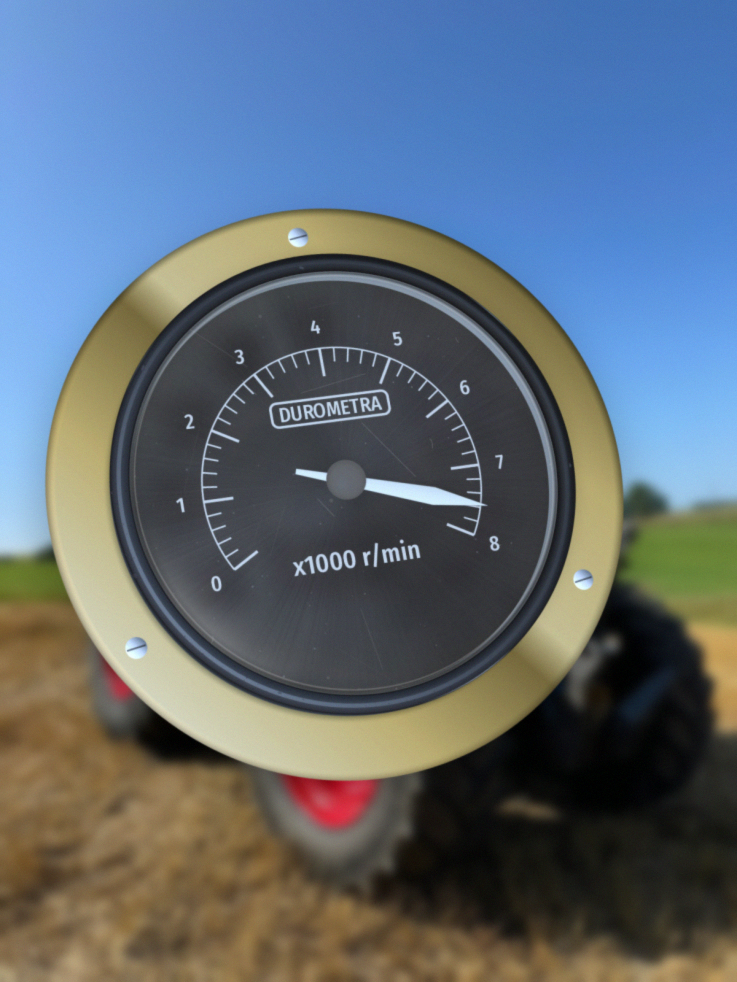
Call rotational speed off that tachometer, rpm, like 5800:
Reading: 7600
